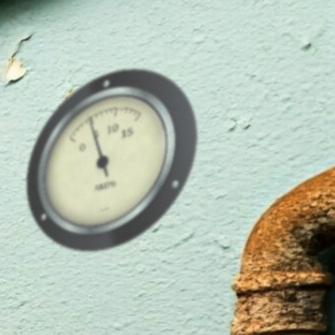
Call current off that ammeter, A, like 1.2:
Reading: 5
